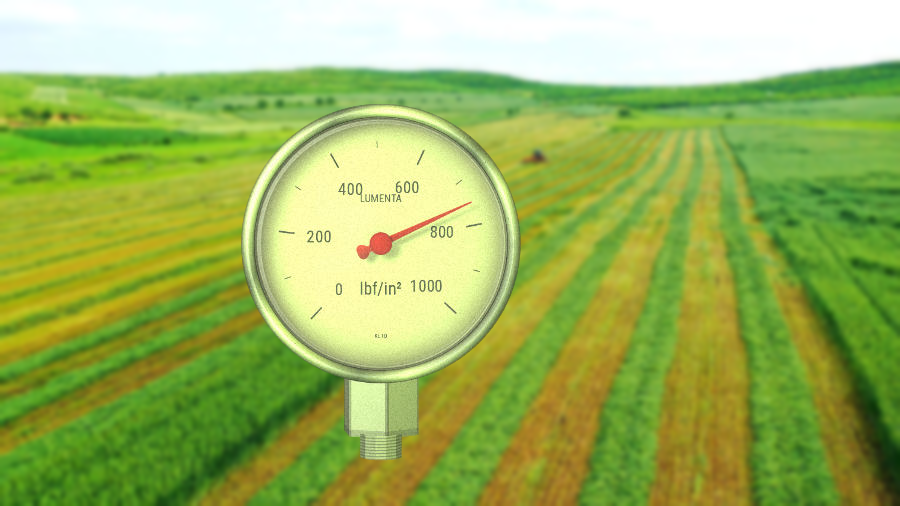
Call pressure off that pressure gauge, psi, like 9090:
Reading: 750
